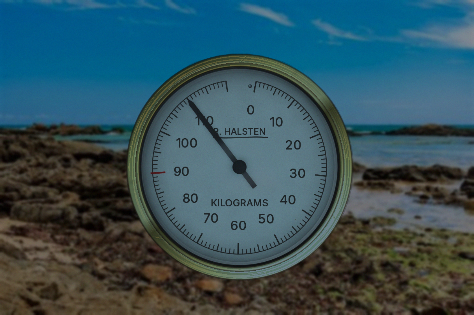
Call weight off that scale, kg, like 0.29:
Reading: 110
